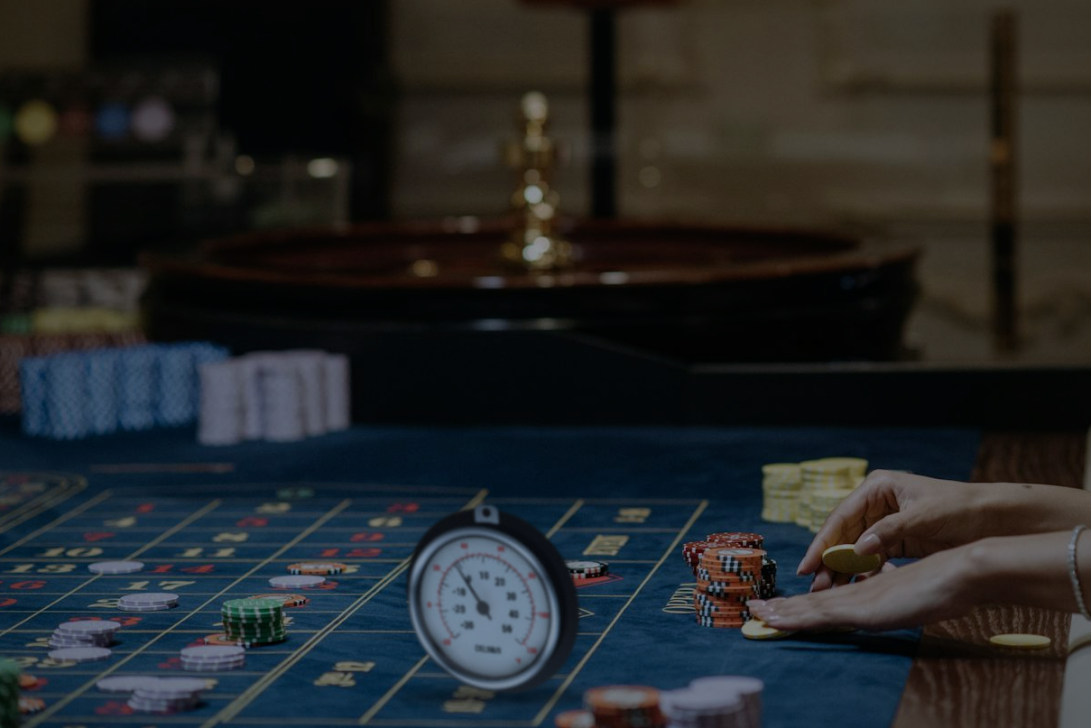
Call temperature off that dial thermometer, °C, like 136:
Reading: 0
